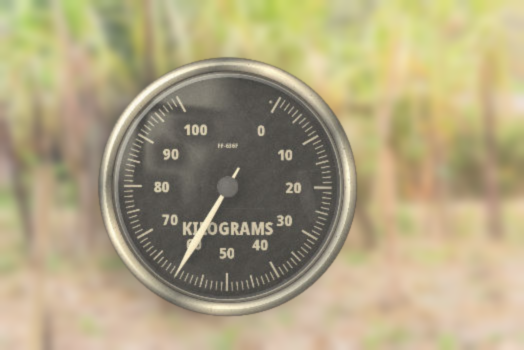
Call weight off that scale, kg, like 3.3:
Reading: 60
